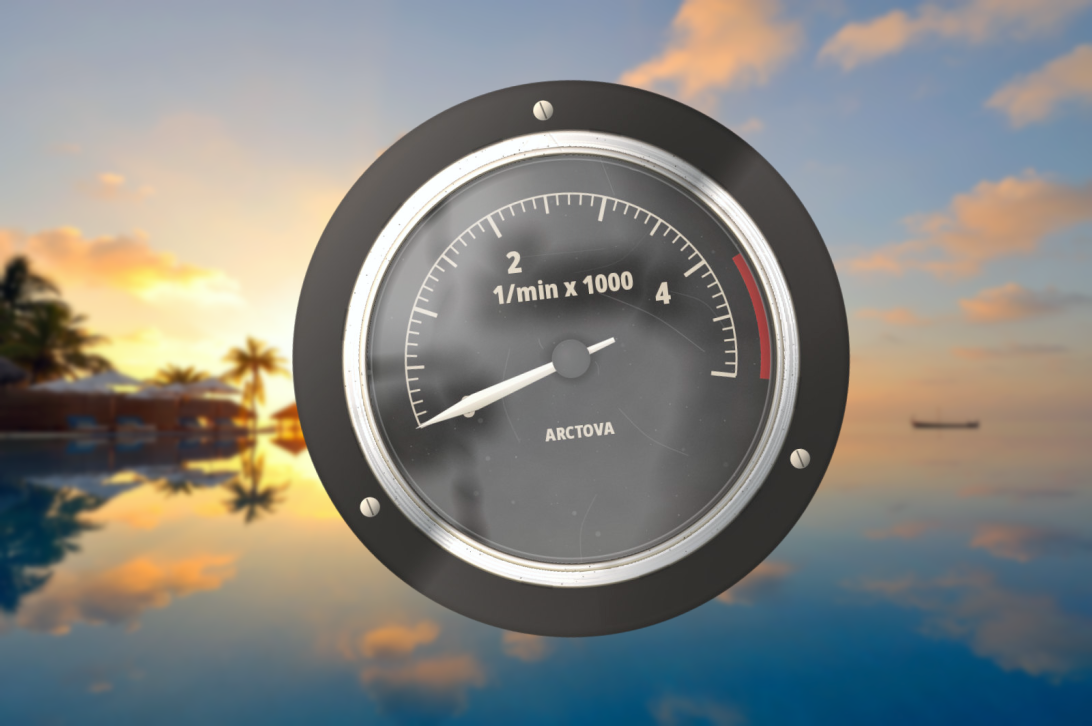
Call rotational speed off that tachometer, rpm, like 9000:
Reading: 0
